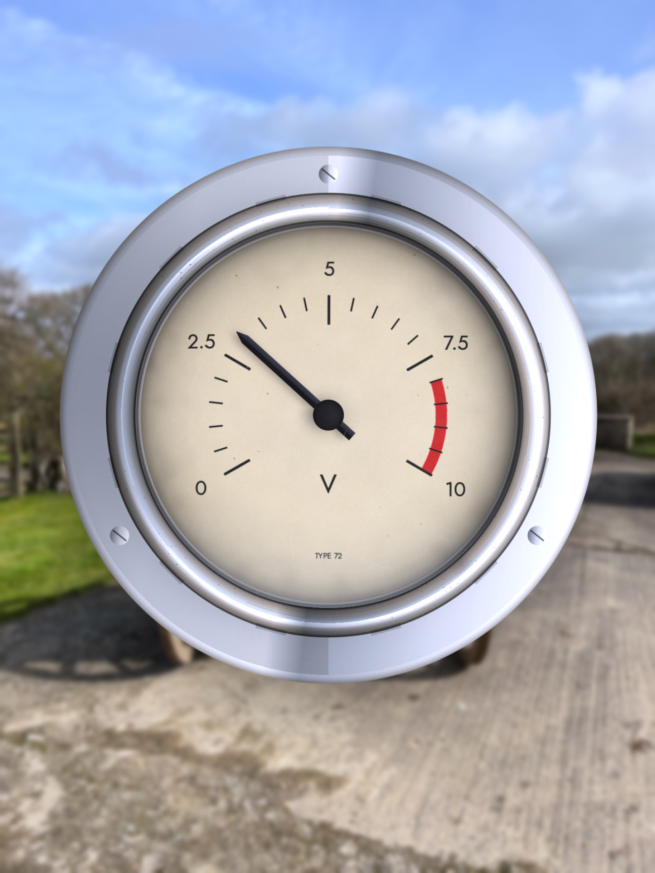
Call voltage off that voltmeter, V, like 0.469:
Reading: 3
